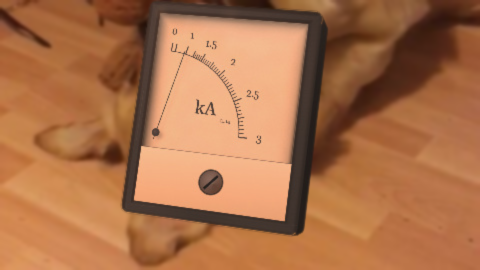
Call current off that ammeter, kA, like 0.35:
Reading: 1
